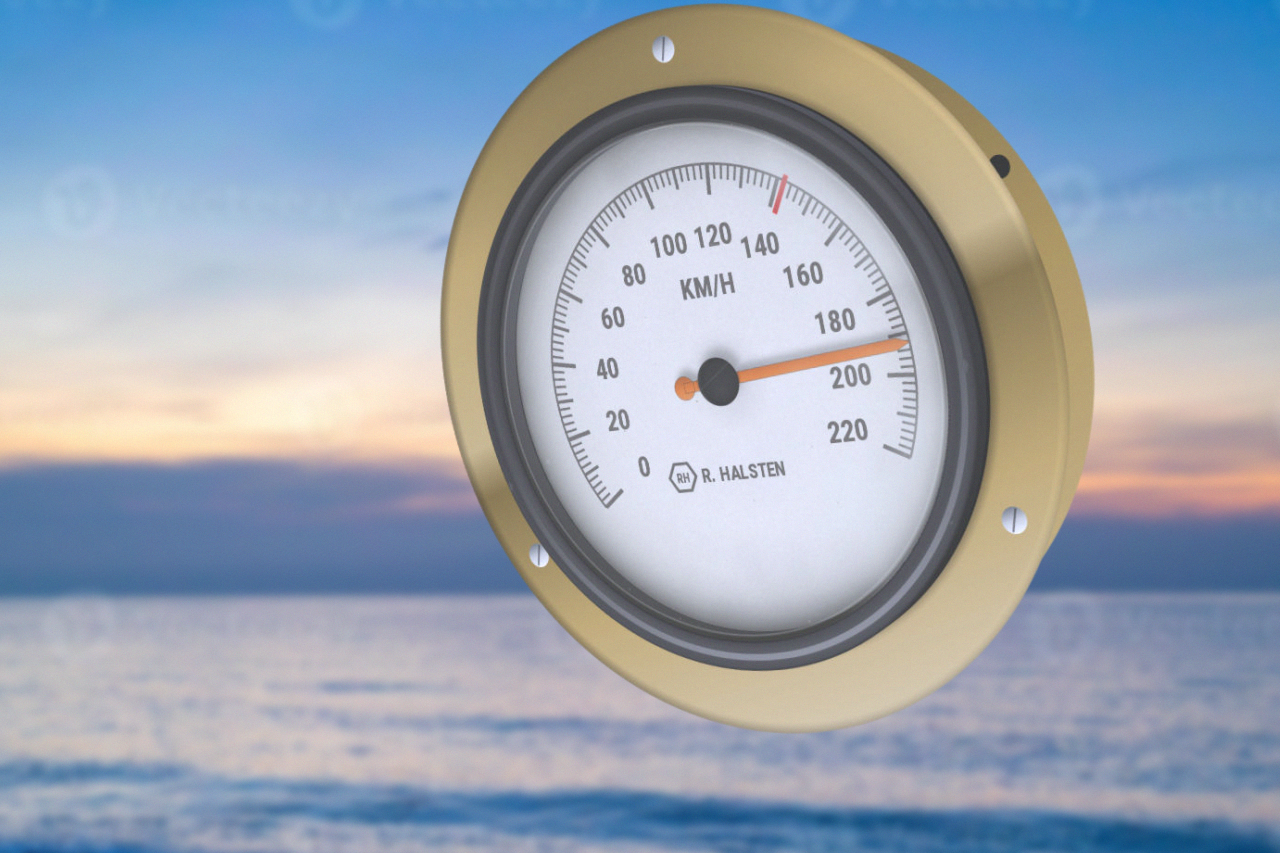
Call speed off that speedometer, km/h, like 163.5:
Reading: 192
